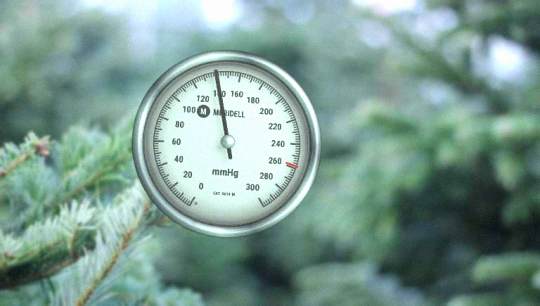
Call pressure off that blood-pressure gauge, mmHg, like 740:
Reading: 140
